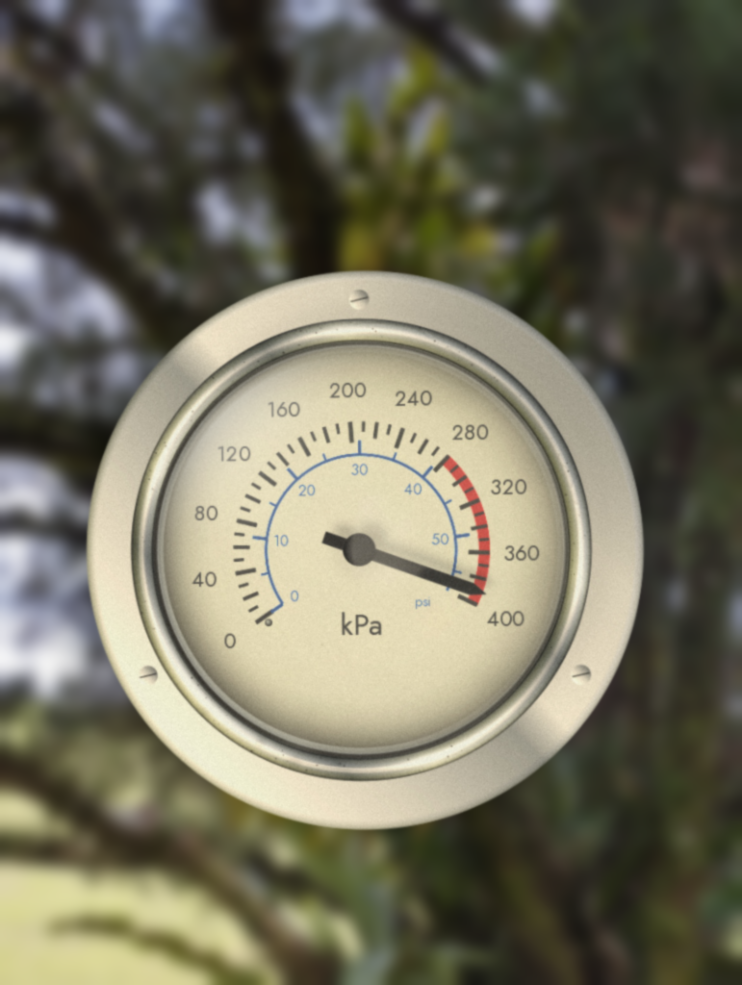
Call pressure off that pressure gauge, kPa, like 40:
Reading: 390
